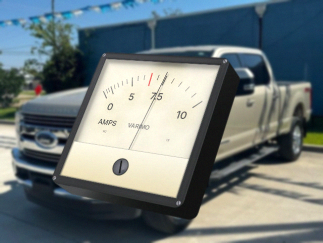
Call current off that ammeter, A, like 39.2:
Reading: 7.5
